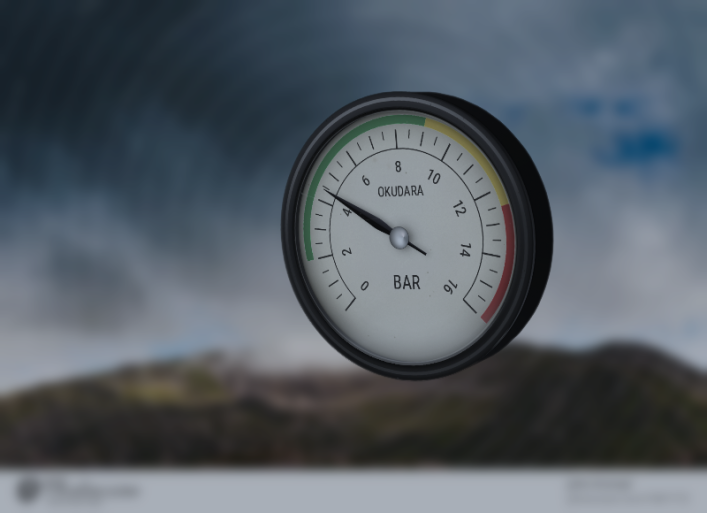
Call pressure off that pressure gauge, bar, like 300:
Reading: 4.5
